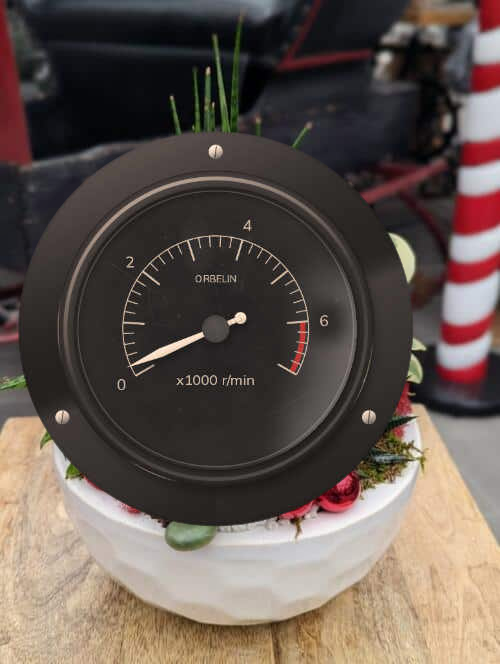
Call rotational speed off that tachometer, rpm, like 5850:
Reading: 200
